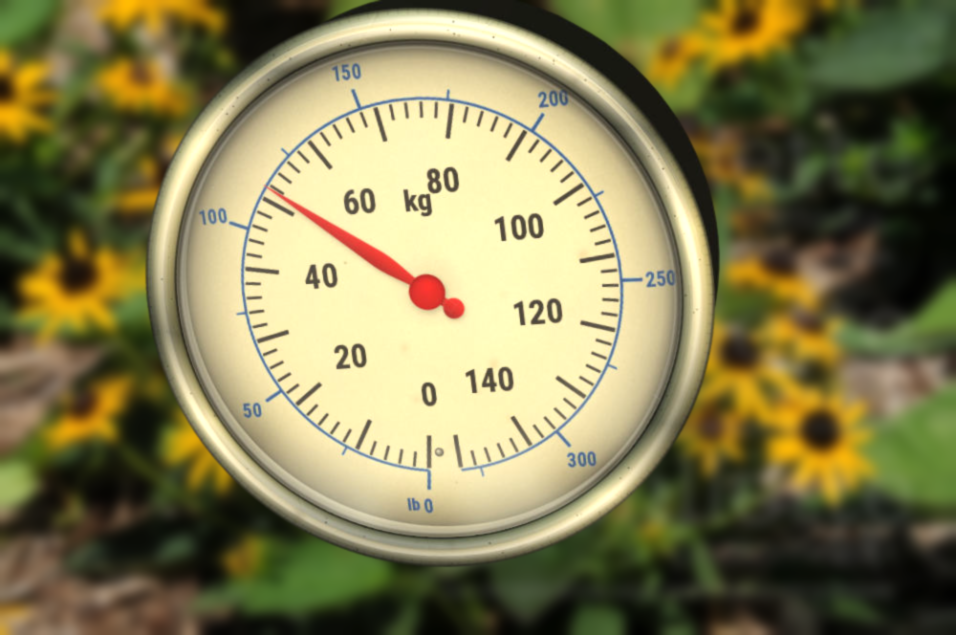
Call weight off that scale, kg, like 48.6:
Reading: 52
